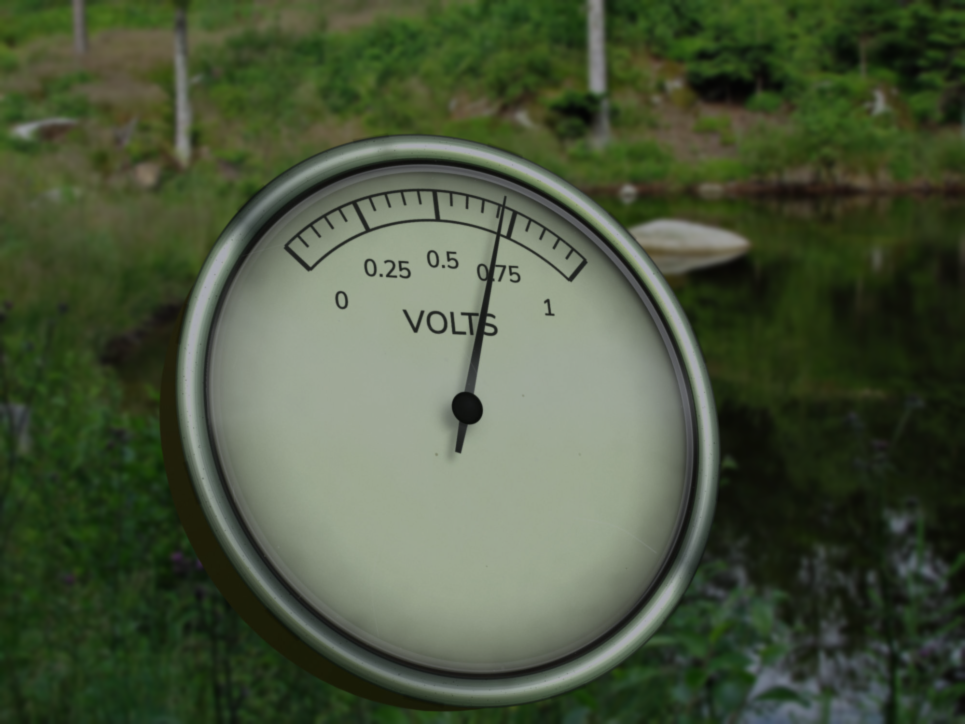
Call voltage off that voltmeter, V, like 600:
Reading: 0.7
